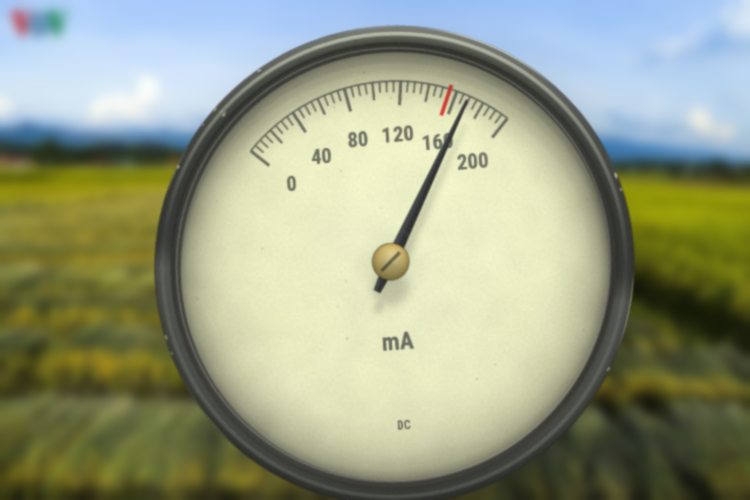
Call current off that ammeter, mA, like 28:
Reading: 170
